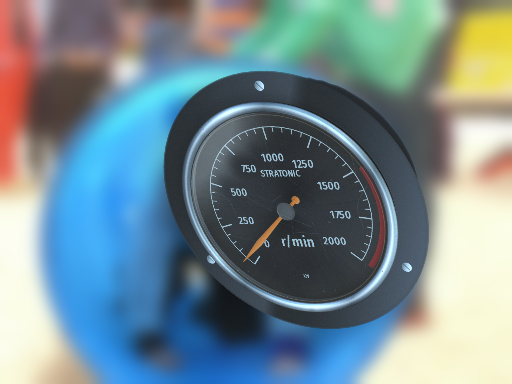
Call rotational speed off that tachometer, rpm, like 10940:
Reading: 50
